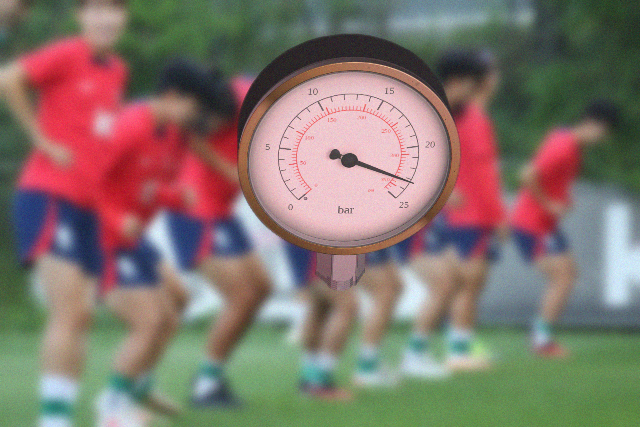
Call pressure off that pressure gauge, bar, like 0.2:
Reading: 23
